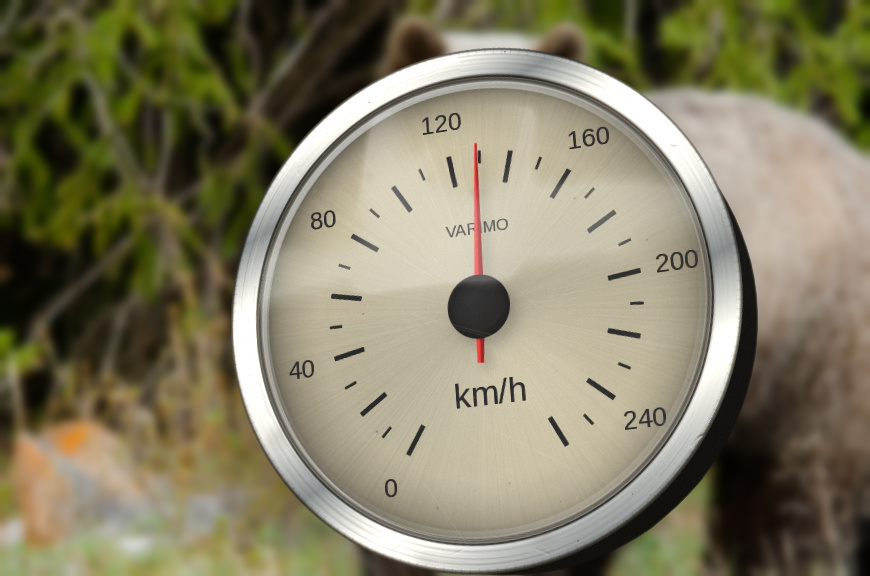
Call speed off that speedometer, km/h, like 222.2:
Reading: 130
